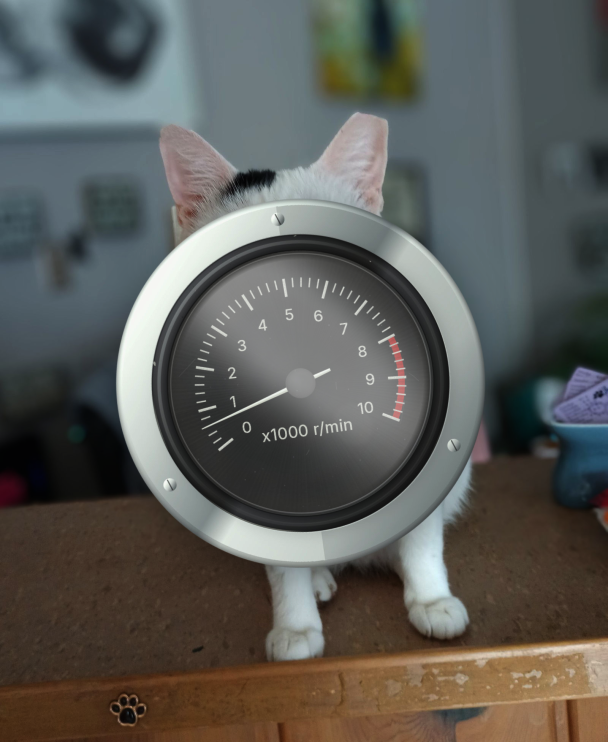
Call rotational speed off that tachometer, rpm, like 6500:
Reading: 600
